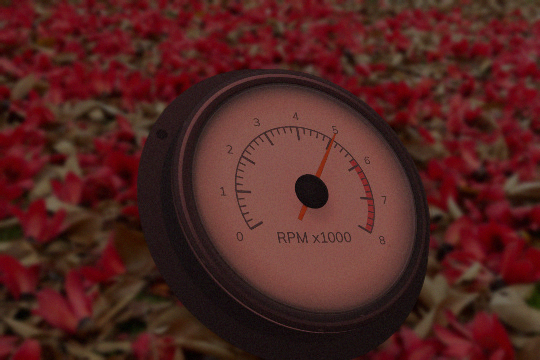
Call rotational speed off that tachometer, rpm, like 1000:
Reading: 5000
